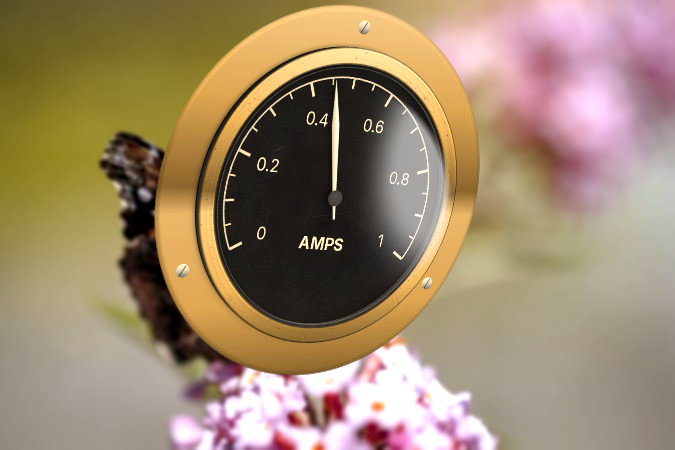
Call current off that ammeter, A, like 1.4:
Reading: 0.45
